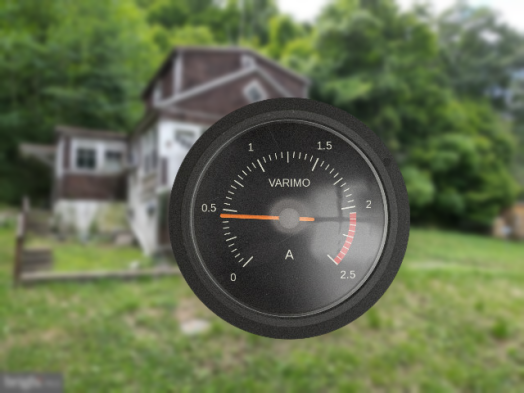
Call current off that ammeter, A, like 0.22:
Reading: 0.45
